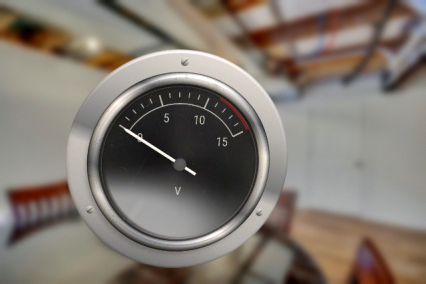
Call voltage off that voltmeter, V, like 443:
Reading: 0
